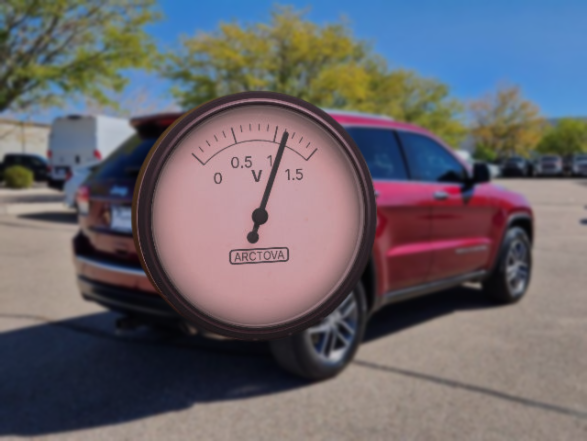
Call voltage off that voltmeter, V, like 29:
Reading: 1.1
